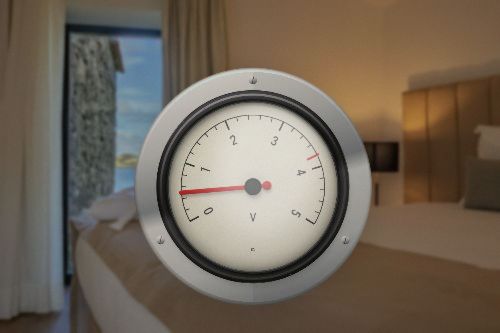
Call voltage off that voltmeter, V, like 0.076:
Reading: 0.5
